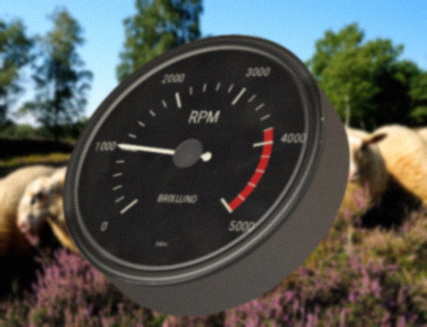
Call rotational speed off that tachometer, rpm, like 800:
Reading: 1000
